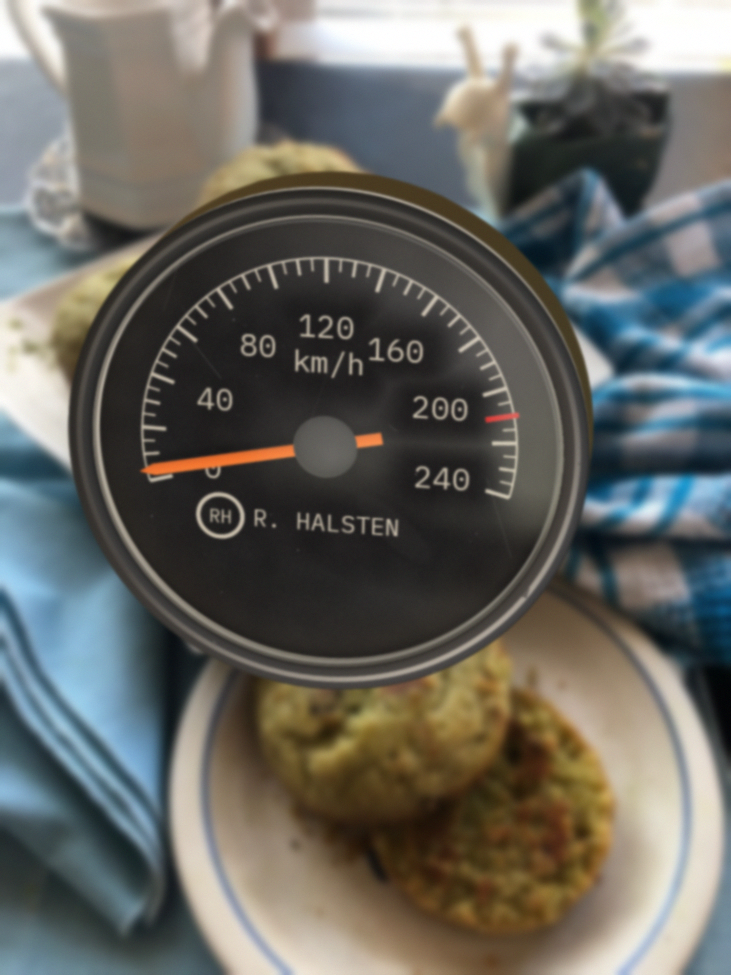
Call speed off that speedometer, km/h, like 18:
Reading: 5
